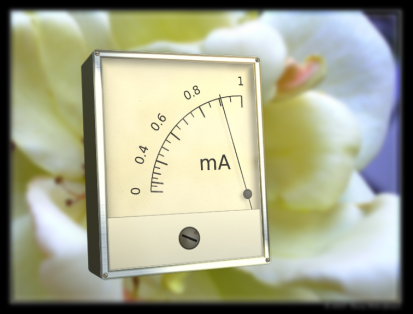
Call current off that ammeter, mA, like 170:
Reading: 0.9
